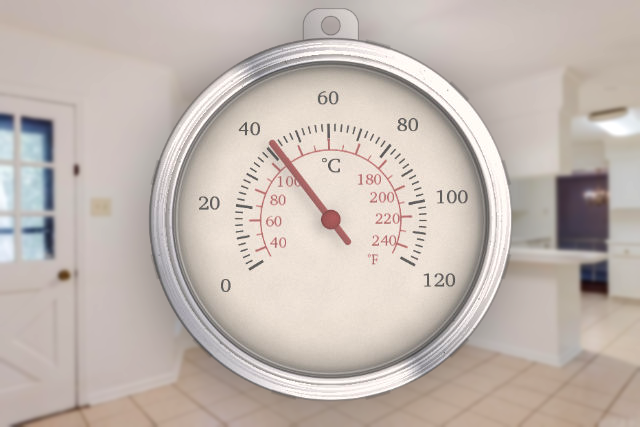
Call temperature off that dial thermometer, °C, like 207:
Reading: 42
